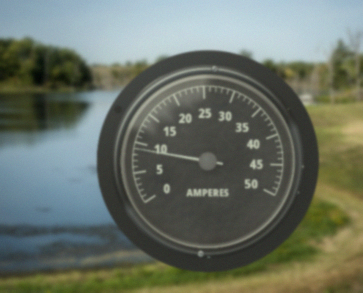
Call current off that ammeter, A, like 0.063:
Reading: 9
